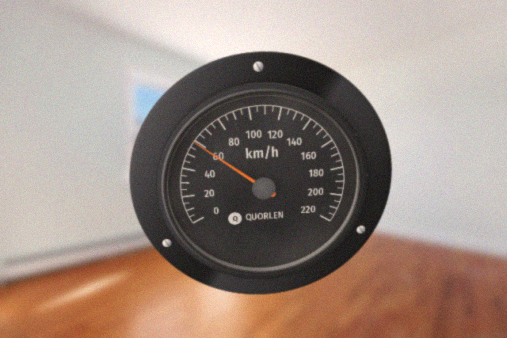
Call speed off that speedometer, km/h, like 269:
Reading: 60
